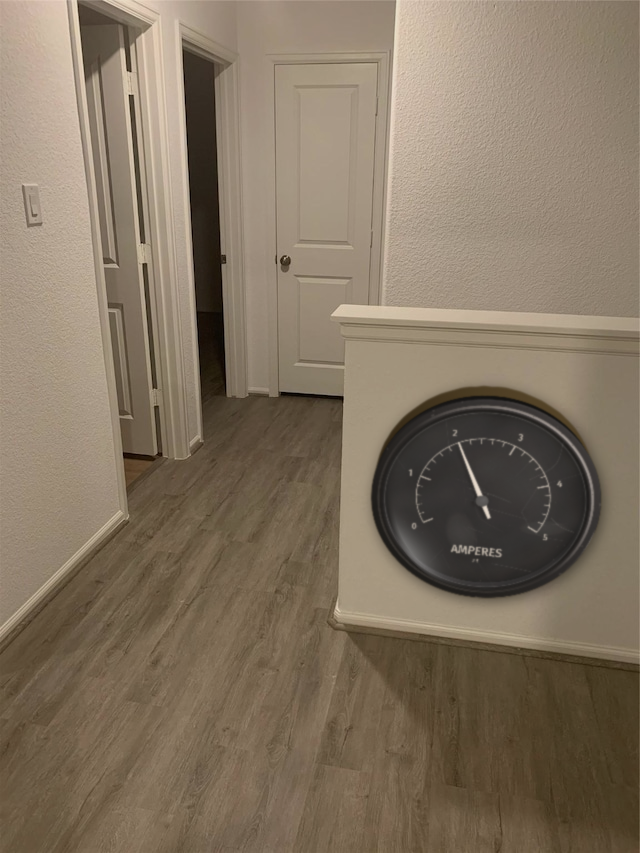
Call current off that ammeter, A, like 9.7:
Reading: 2
